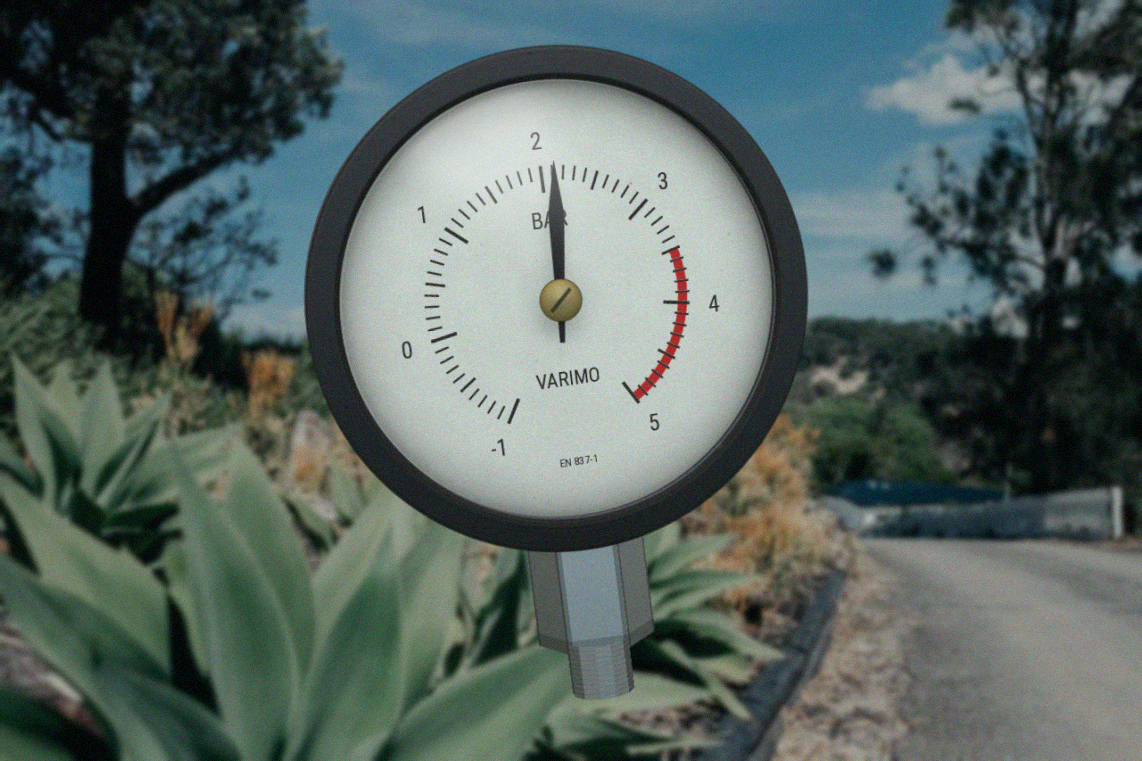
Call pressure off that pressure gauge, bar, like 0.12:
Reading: 2.1
